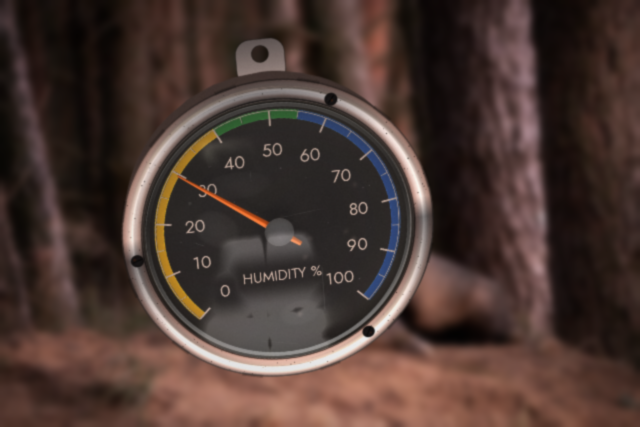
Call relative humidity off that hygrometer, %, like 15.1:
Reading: 30
